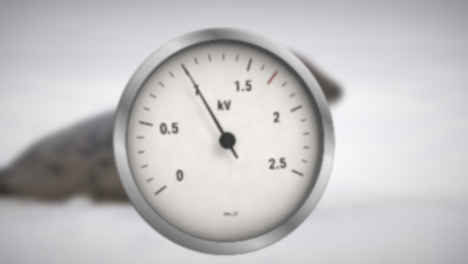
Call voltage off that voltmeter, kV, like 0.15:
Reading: 1
